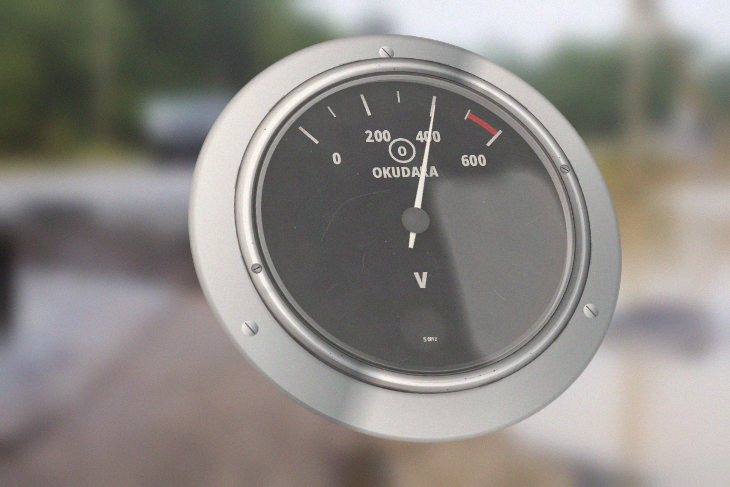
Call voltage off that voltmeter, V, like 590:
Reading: 400
